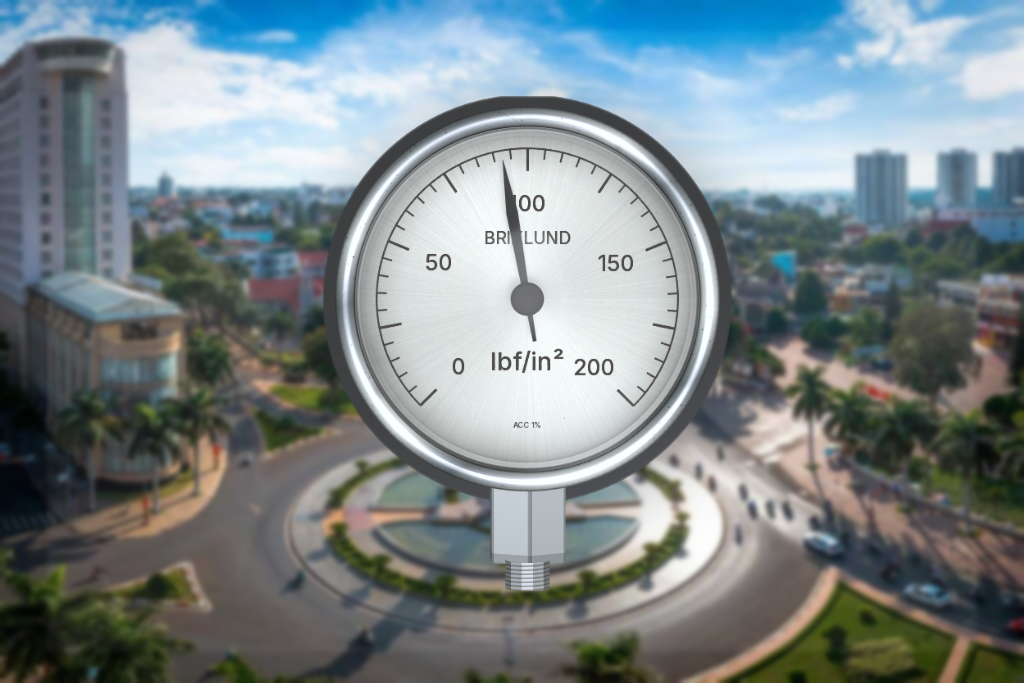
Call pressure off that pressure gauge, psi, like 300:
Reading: 92.5
